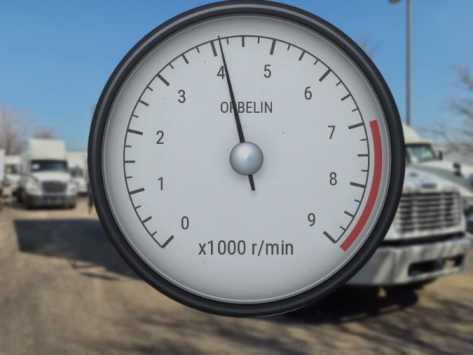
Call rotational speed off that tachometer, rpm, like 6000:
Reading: 4125
